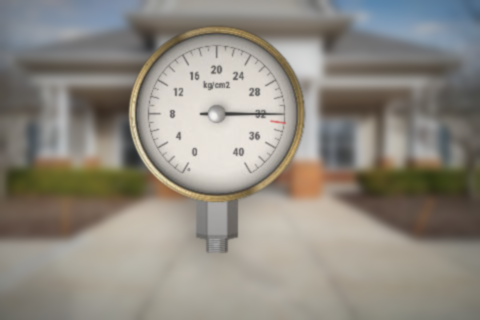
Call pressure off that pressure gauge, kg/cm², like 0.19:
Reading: 32
